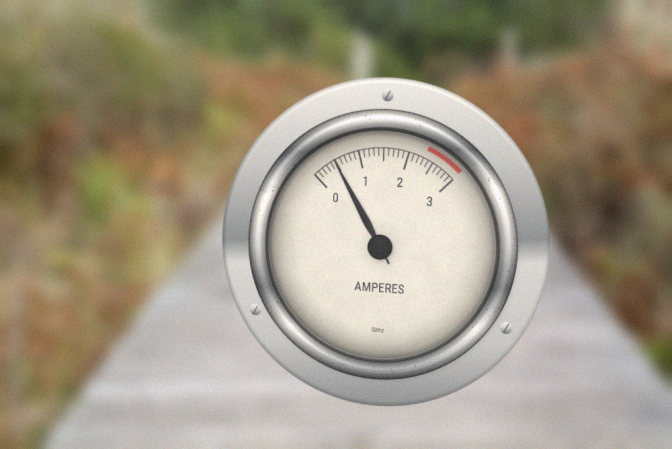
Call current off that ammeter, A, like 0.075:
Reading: 0.5
